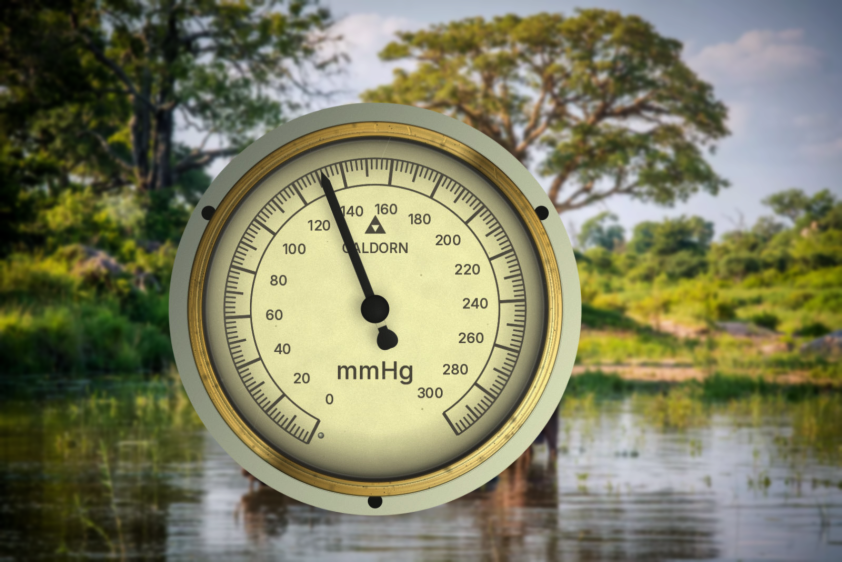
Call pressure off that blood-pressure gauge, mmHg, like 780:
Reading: 132
